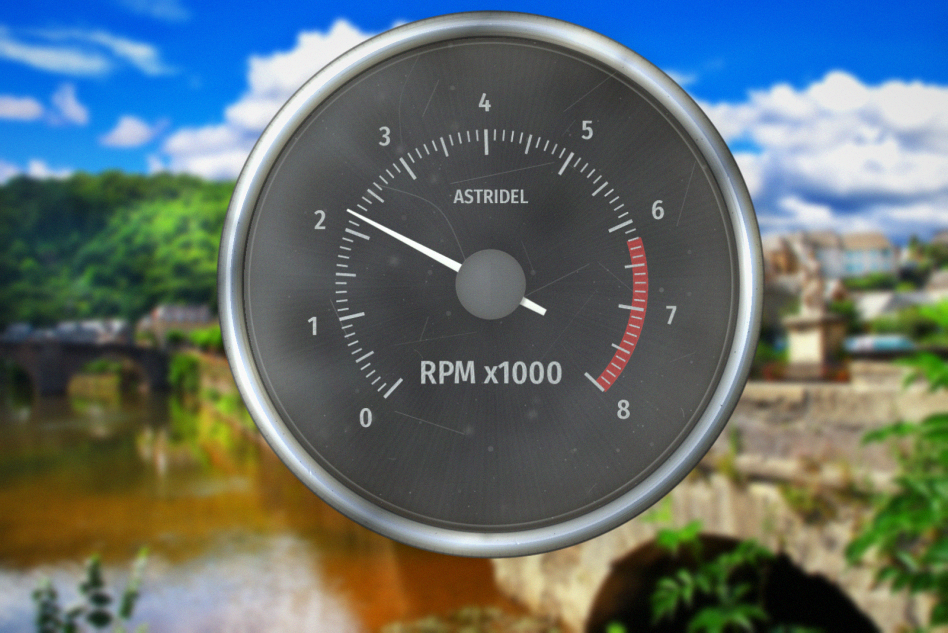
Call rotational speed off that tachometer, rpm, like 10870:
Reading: 2200
